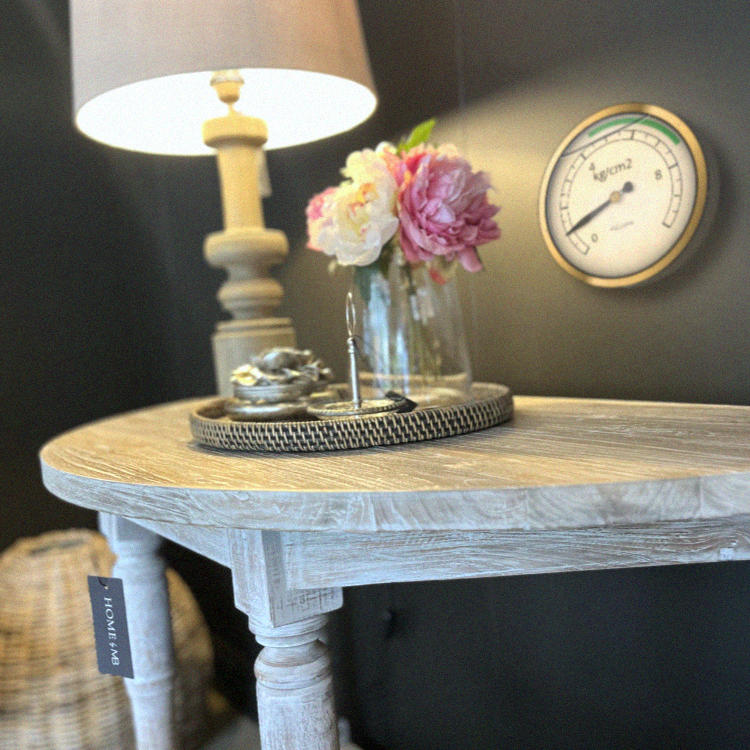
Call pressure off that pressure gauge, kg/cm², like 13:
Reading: 1
